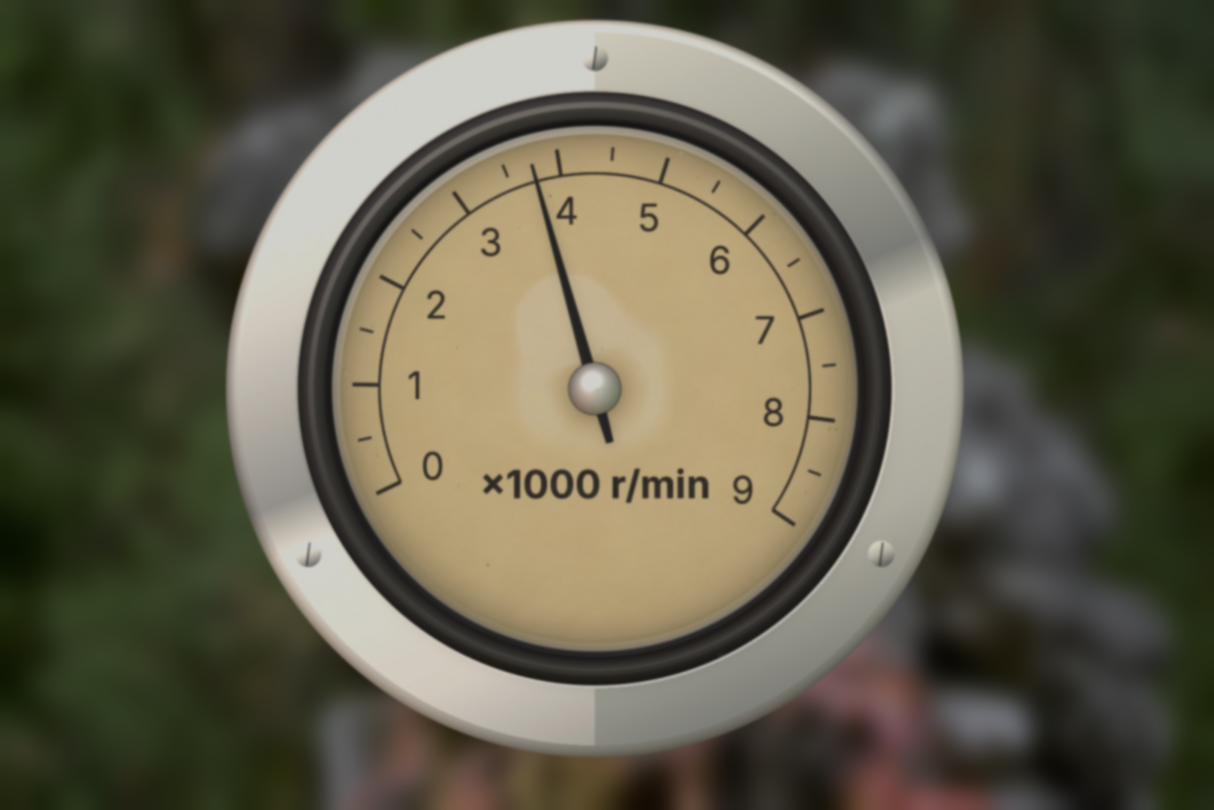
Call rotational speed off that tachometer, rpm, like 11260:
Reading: 3750
